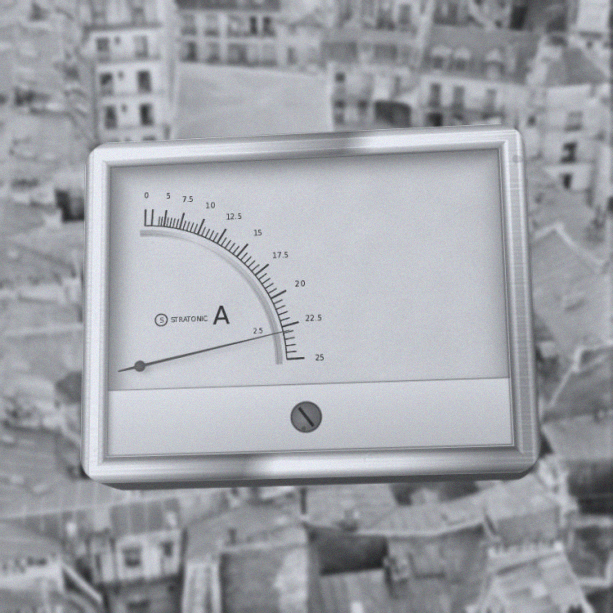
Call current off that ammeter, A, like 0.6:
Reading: 23
